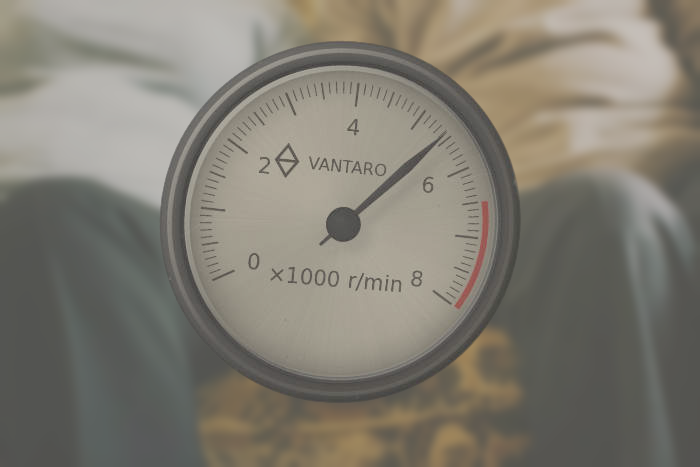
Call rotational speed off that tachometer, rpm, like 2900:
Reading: 5400
